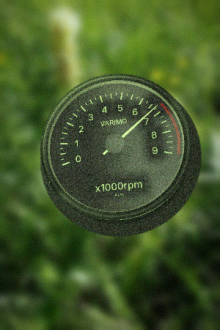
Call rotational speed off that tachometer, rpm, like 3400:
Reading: 6750
